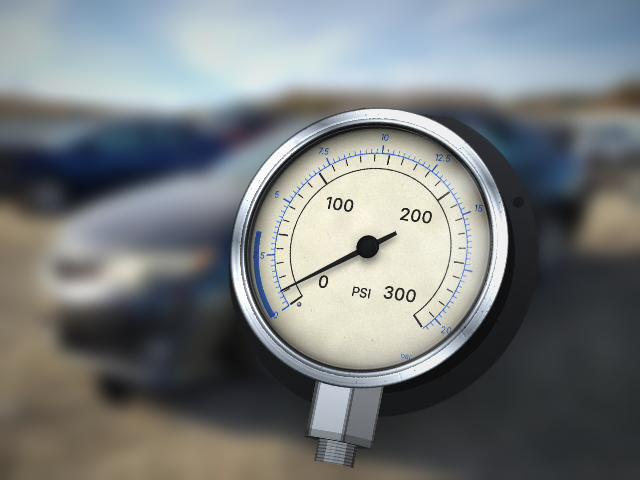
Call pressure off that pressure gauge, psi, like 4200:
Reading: 10
